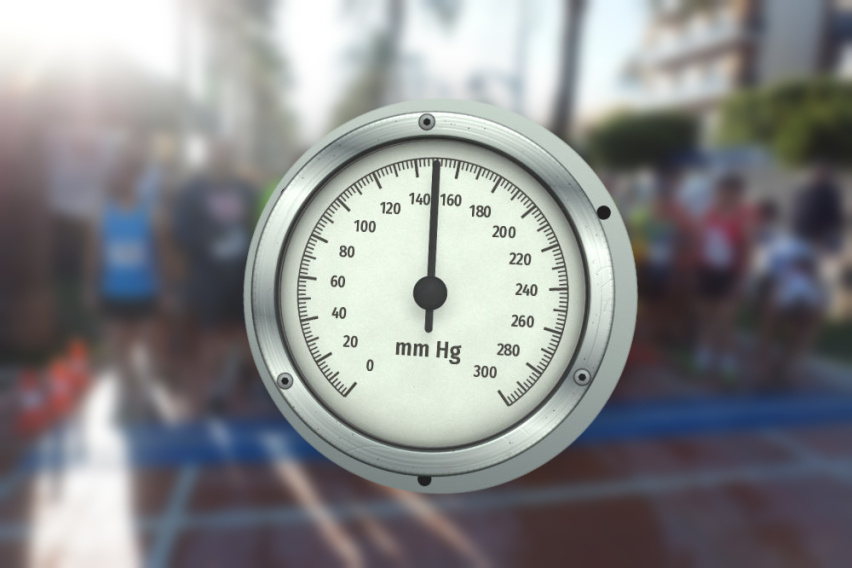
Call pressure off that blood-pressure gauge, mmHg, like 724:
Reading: 150
